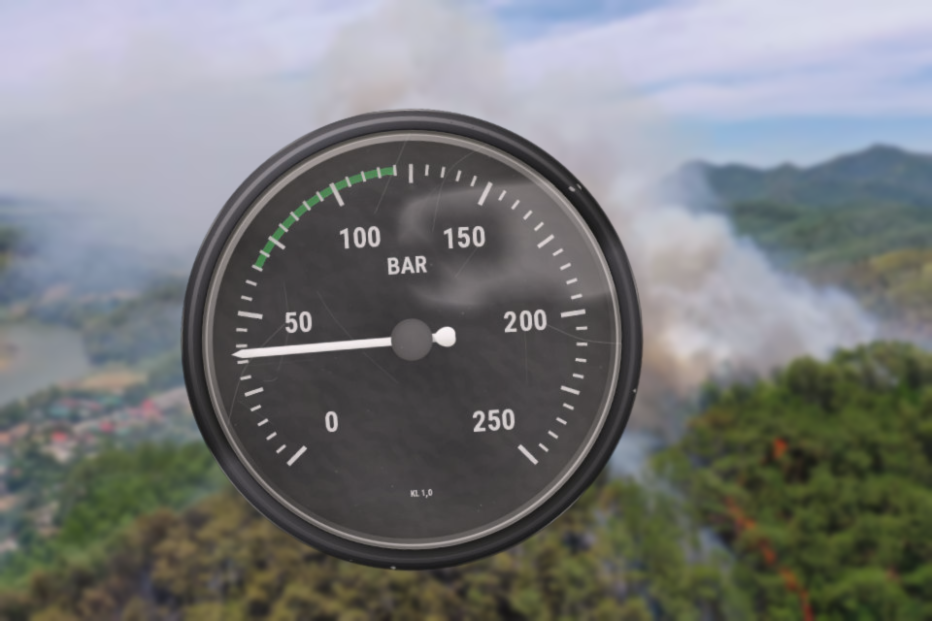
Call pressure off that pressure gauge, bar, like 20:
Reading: 37.5
